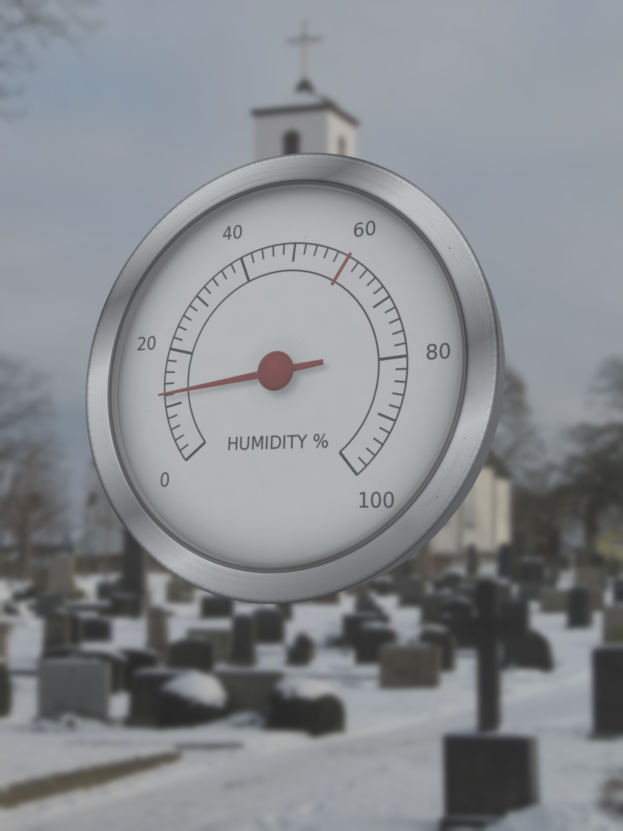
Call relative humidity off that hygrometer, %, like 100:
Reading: 12
